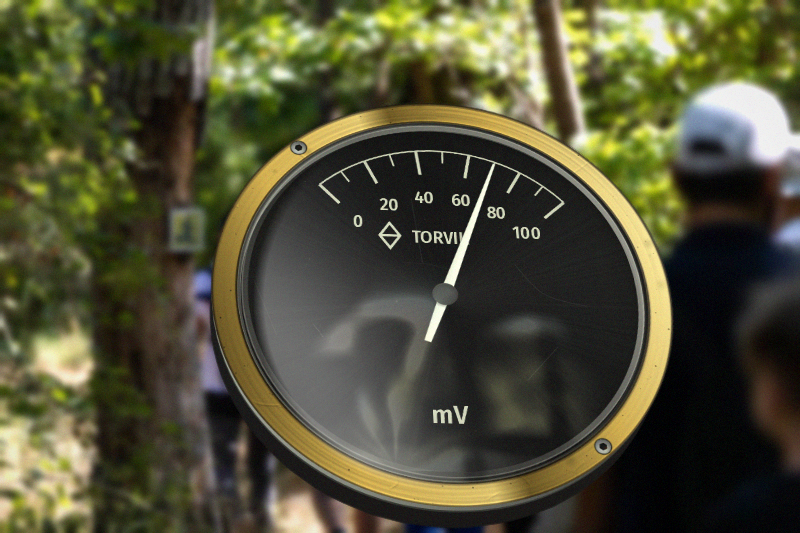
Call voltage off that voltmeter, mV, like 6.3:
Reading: 70
